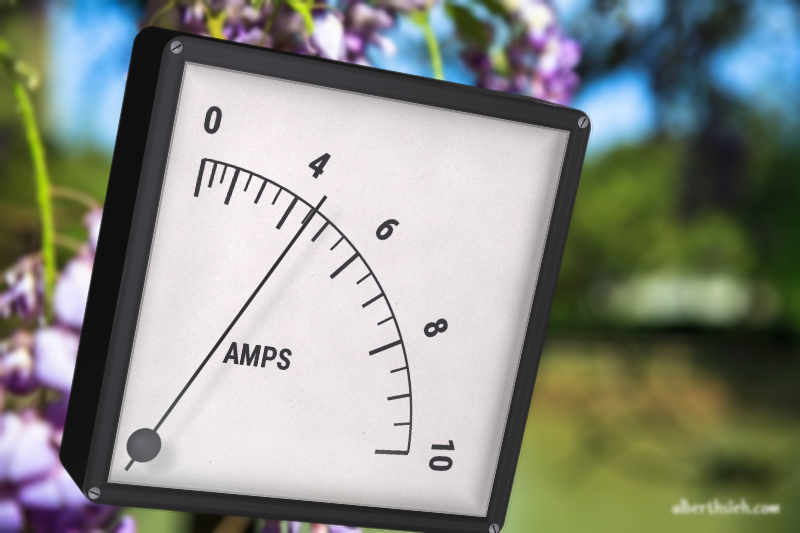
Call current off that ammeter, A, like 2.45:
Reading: 4.5
